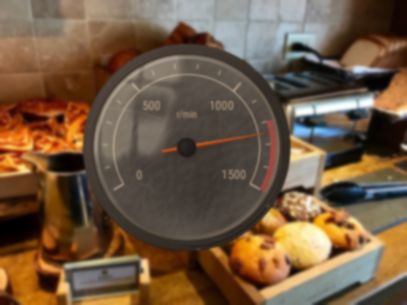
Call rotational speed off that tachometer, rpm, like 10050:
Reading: 1250
